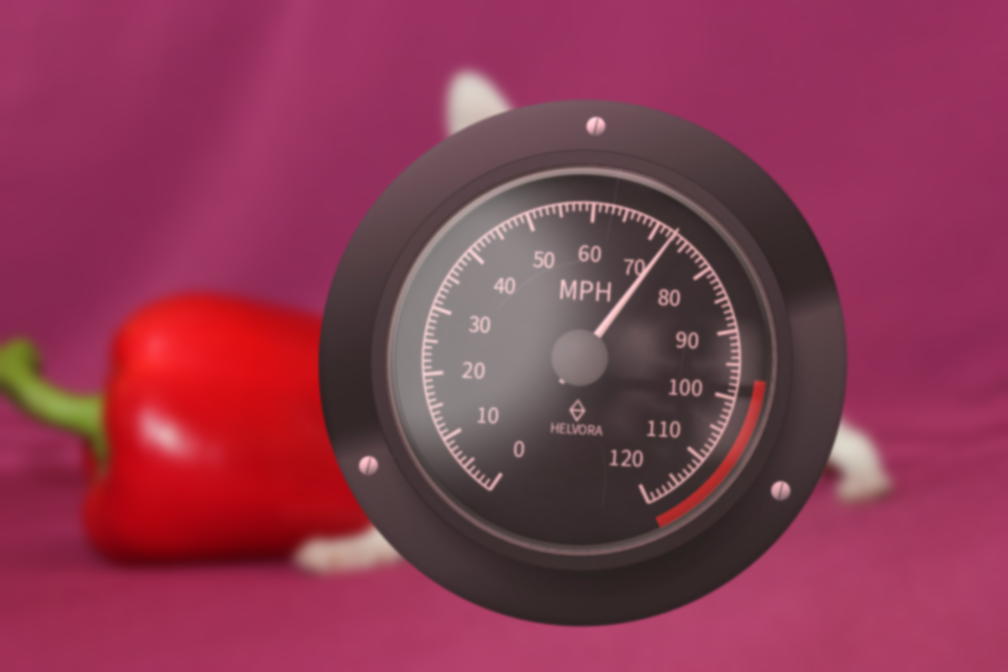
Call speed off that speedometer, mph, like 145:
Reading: 73
